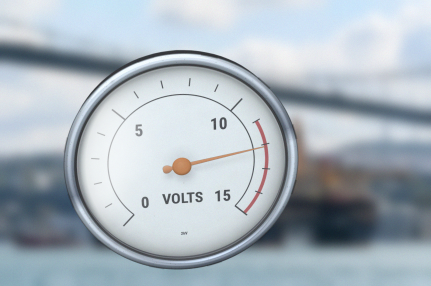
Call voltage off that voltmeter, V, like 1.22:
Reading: 12
